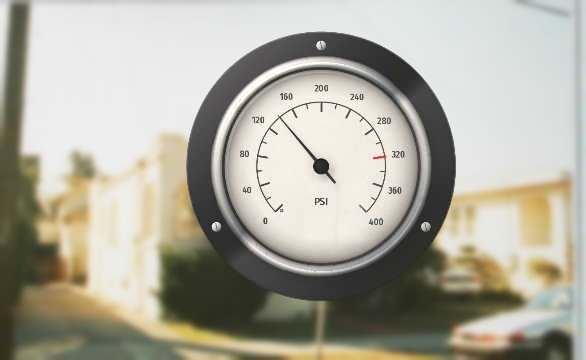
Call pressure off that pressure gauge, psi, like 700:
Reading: 140
